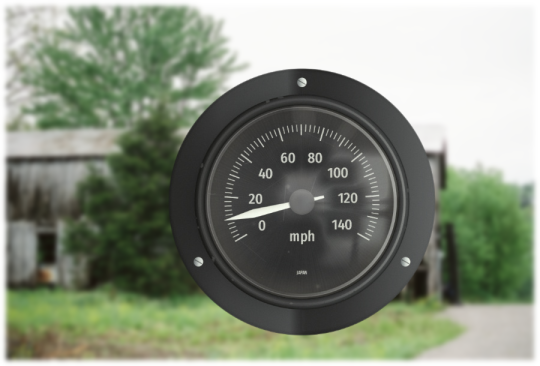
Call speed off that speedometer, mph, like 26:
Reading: 10
